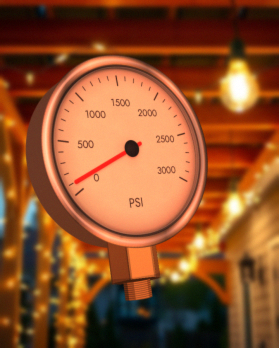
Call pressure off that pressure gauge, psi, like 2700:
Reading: 100
